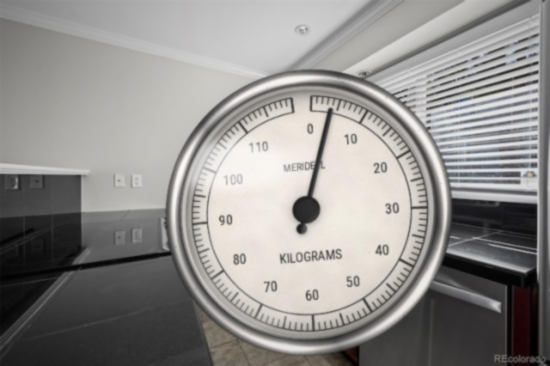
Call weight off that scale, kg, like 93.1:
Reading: 4
